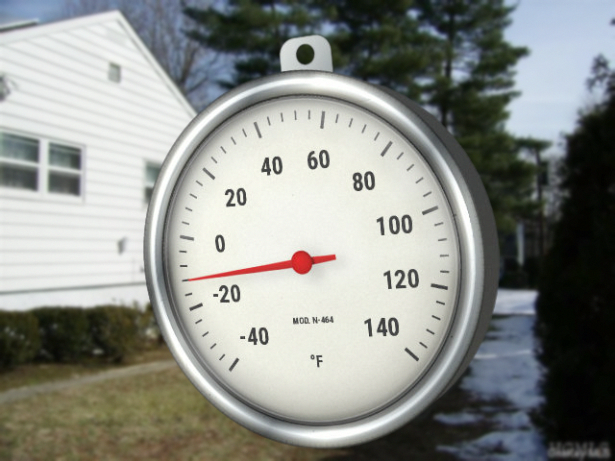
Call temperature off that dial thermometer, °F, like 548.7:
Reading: -12
